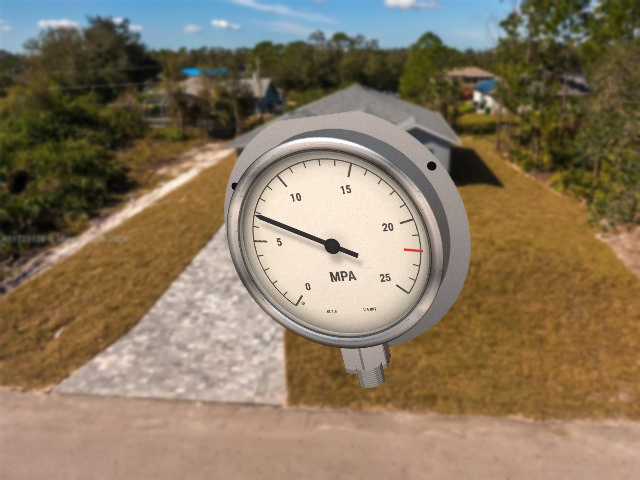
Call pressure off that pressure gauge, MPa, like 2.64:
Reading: 7
